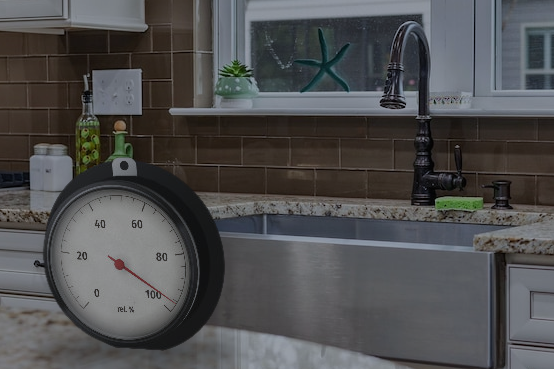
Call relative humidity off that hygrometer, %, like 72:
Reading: 96
